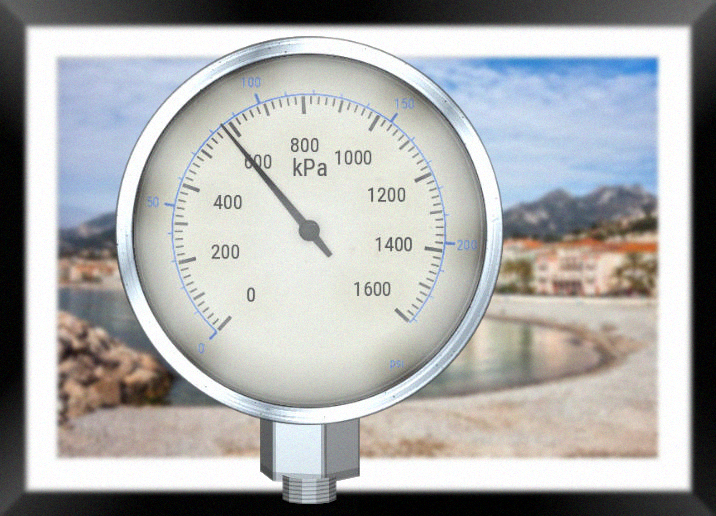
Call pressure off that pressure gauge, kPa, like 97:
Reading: 580
